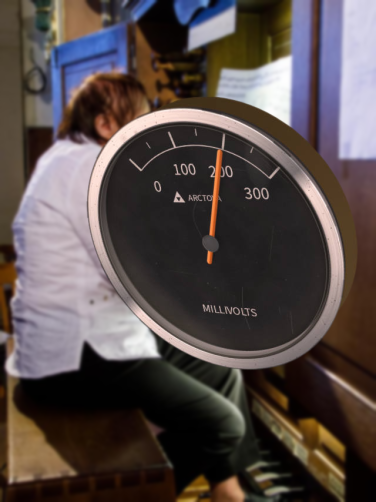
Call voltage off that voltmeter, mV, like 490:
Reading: 200
